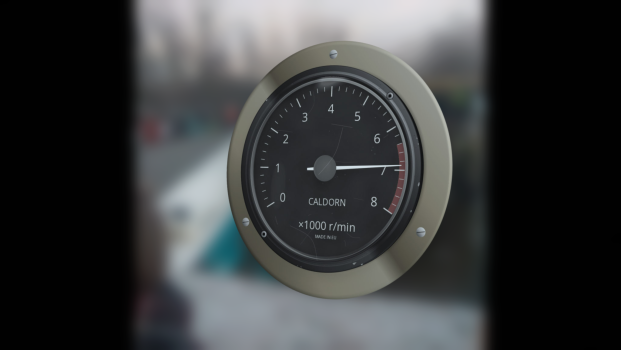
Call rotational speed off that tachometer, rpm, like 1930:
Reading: 6900
